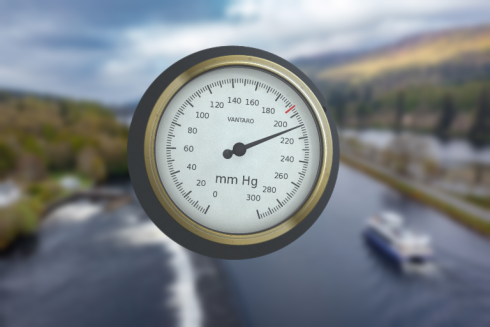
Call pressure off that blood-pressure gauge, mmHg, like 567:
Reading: 210
